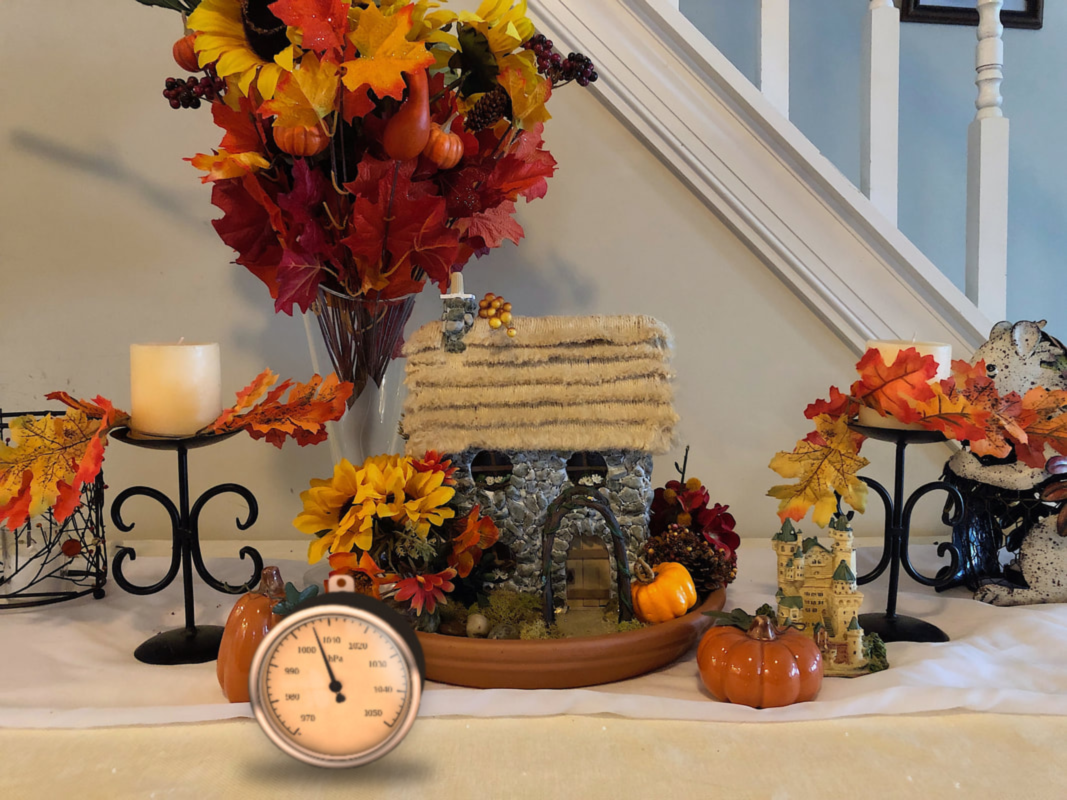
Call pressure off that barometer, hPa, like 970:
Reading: 1006
